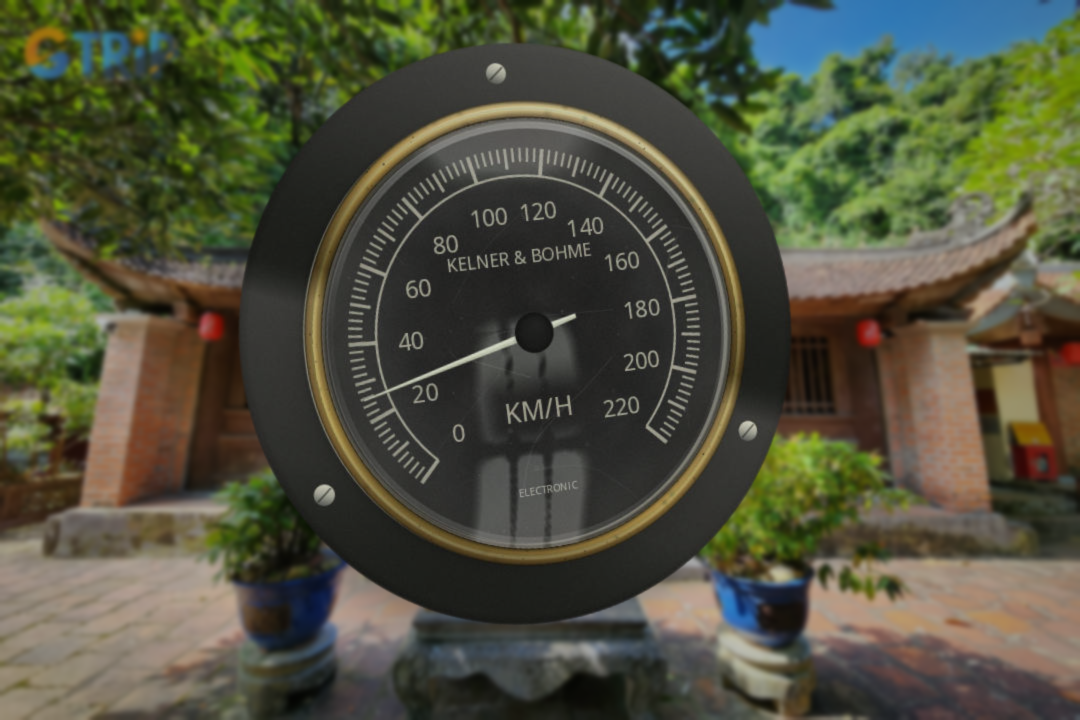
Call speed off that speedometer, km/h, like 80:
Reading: 26
